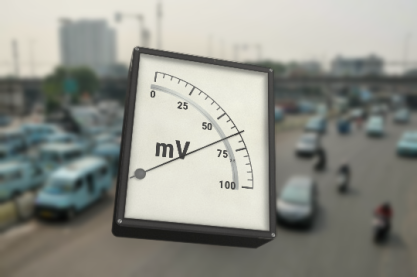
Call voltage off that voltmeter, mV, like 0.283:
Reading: 65
